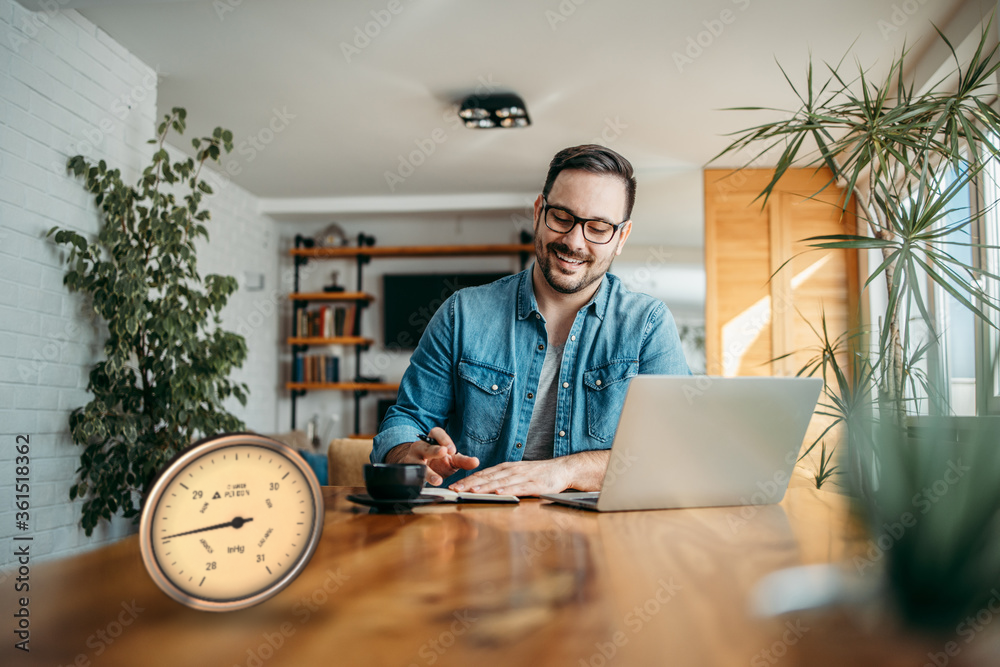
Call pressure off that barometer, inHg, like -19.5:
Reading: 28.55
